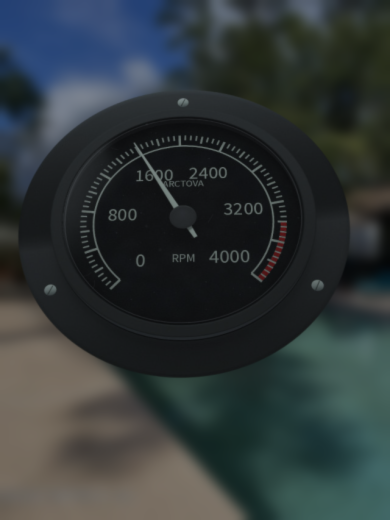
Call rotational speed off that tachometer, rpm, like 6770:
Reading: 1600
